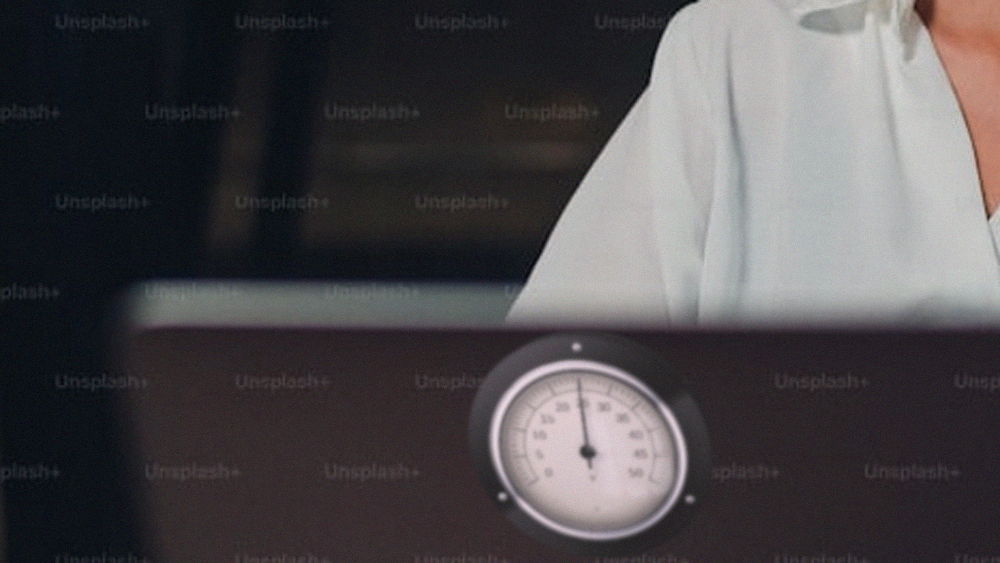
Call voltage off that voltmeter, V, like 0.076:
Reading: 25
